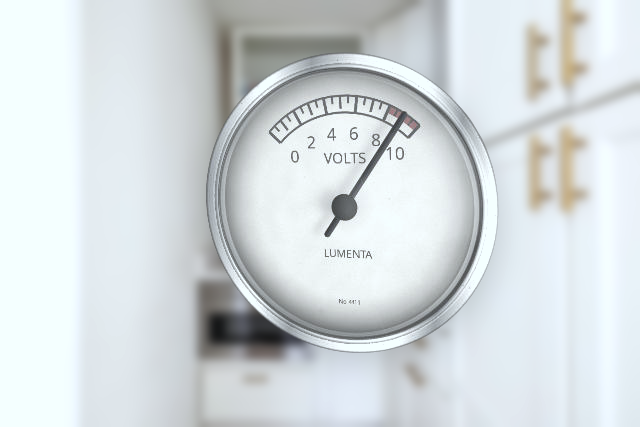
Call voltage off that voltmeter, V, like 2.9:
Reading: 9
